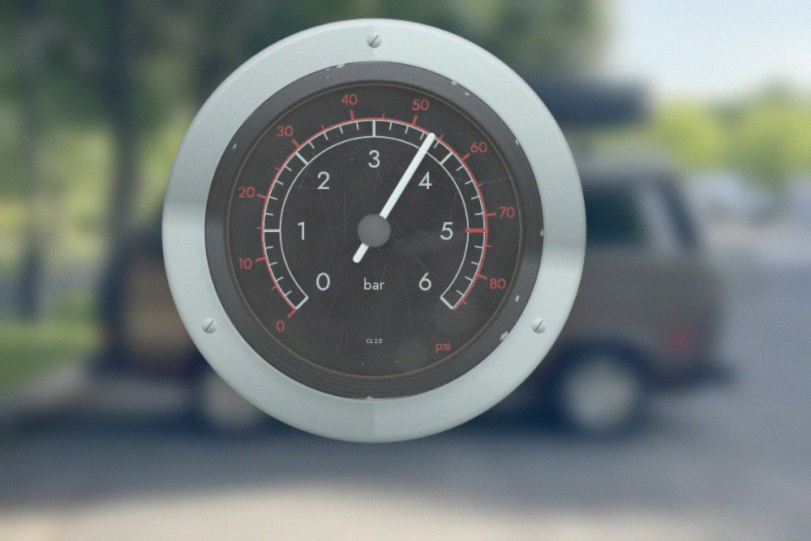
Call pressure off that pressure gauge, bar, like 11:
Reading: 3.7
